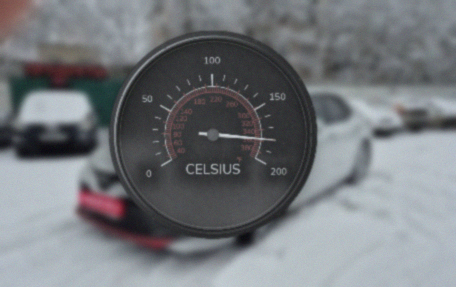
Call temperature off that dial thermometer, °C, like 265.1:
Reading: 180
